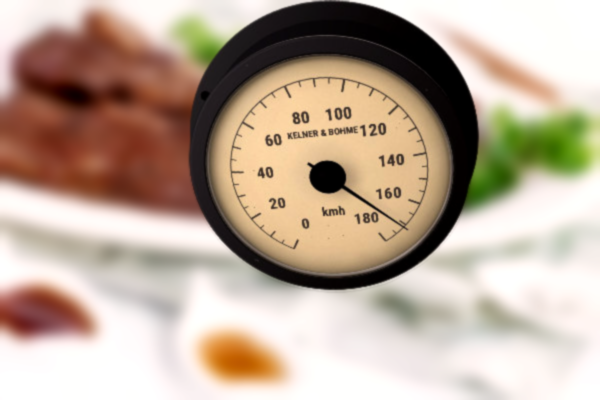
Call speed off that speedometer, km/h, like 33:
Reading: 170
